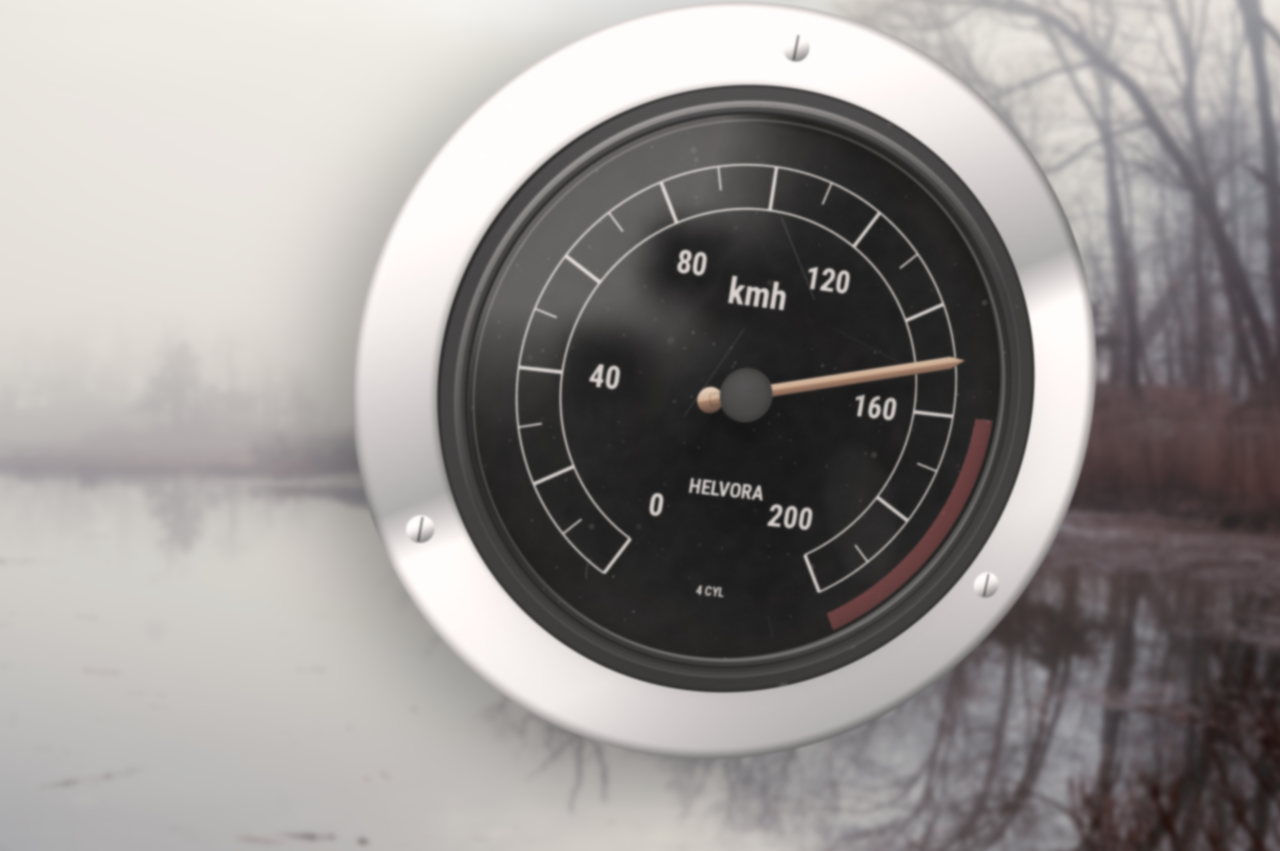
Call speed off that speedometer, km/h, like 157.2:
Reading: 150
